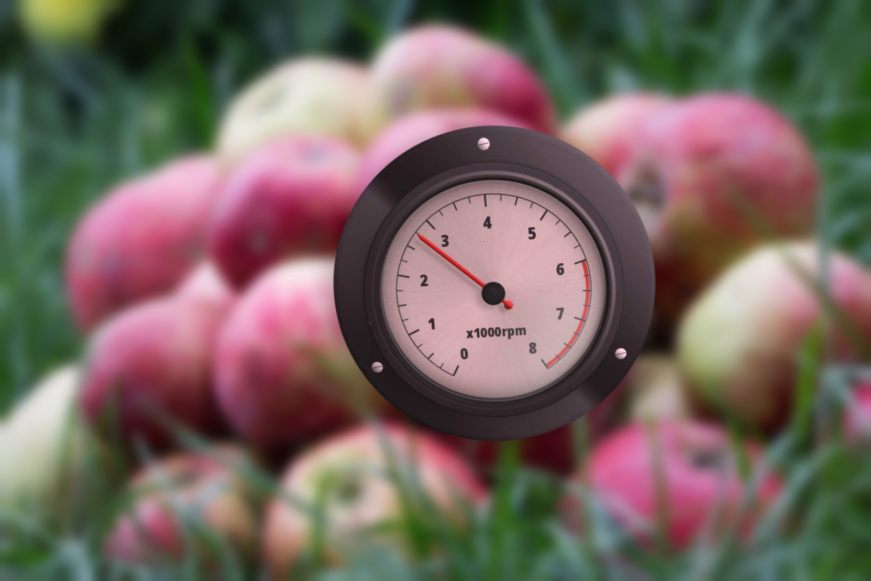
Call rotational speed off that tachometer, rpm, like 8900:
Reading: 2750
